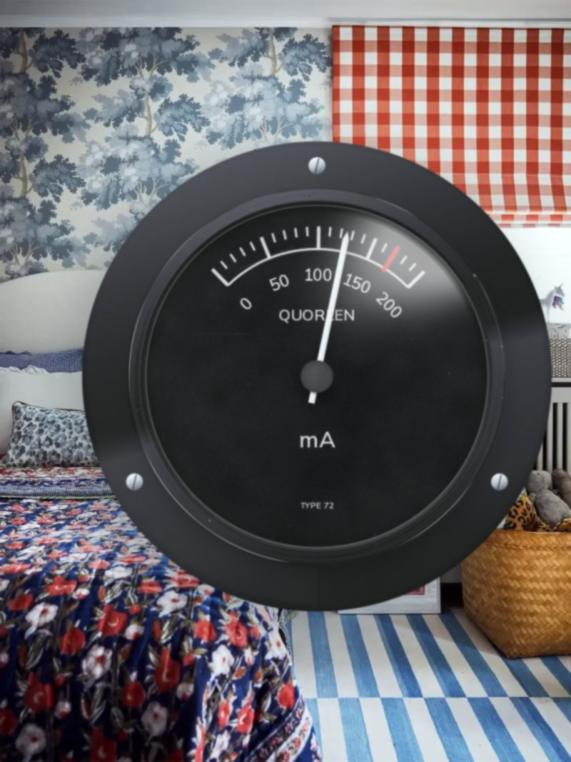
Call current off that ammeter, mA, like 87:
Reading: 125
